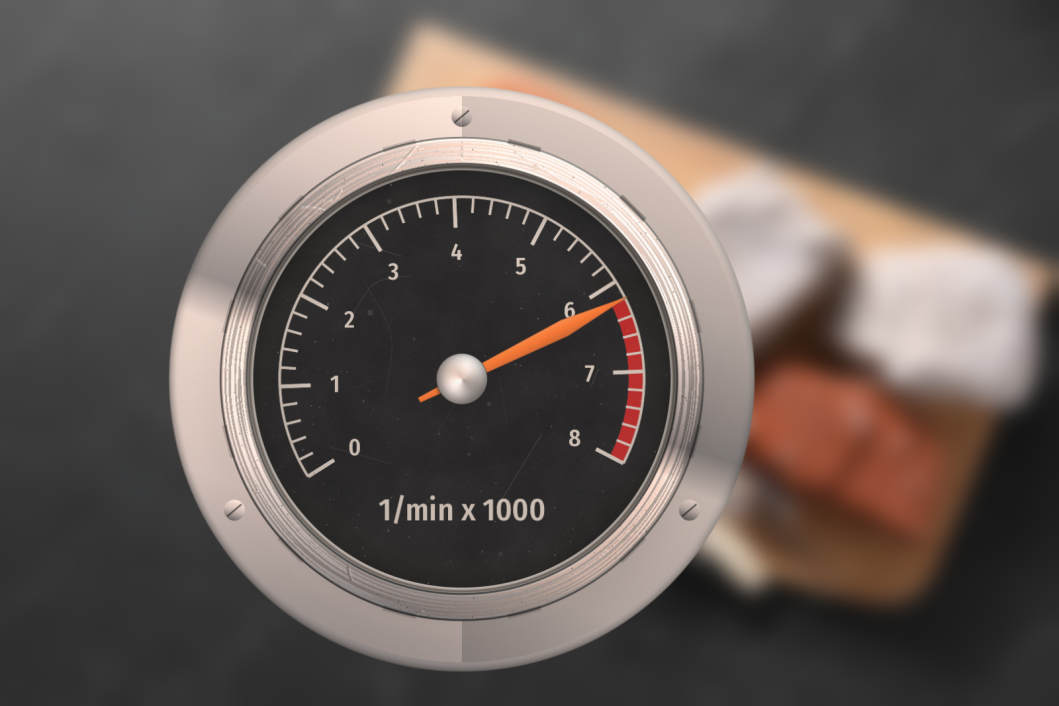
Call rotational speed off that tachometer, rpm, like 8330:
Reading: 6200
